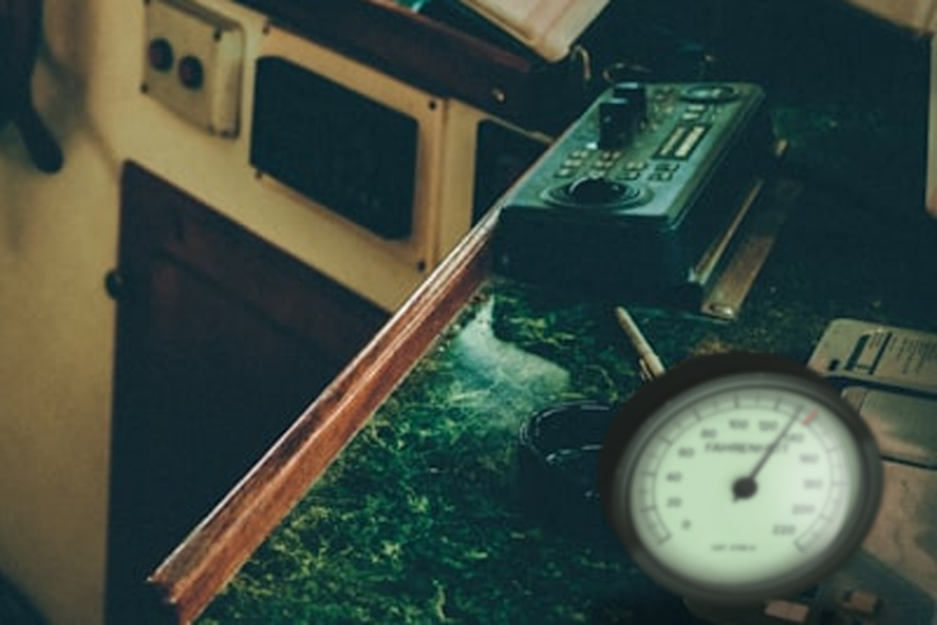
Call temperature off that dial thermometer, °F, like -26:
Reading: 130
